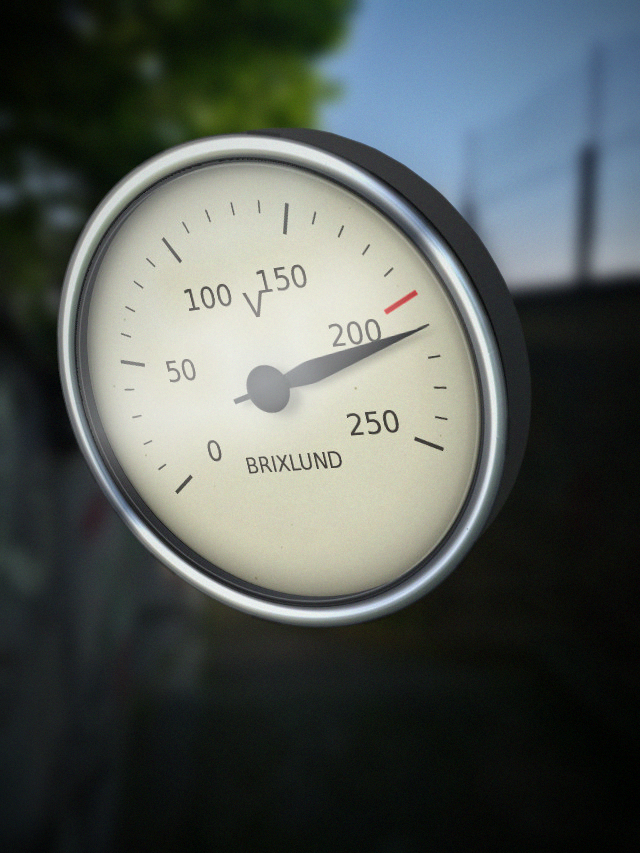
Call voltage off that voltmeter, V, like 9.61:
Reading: 210
